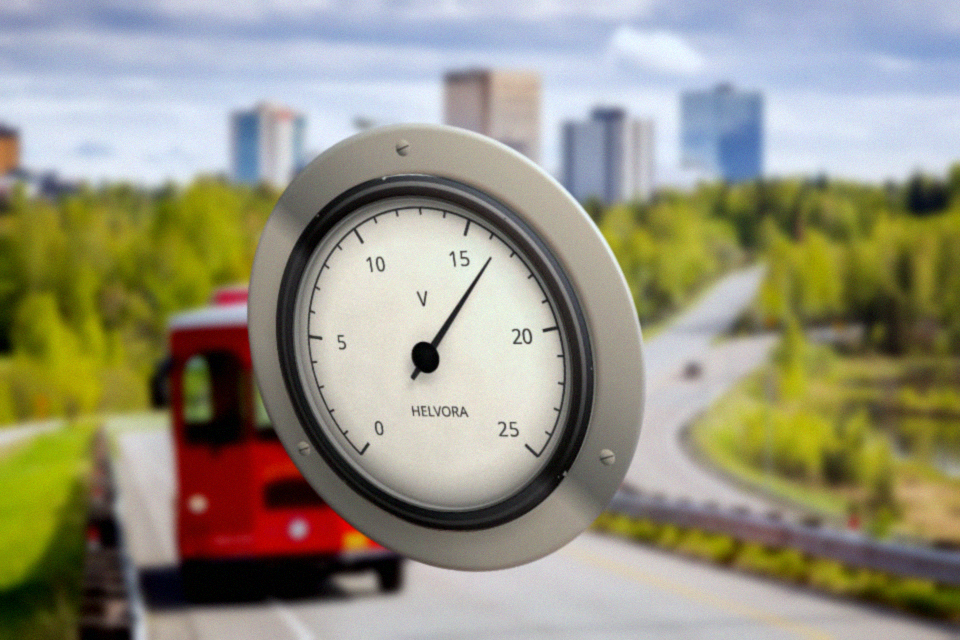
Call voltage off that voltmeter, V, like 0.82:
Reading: 16.5
